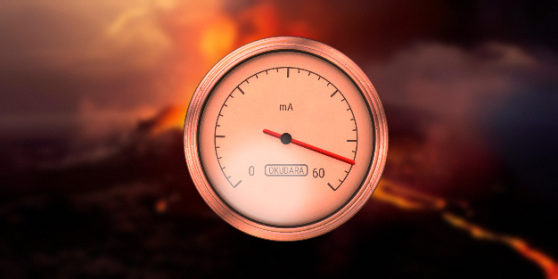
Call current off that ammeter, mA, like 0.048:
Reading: 54
